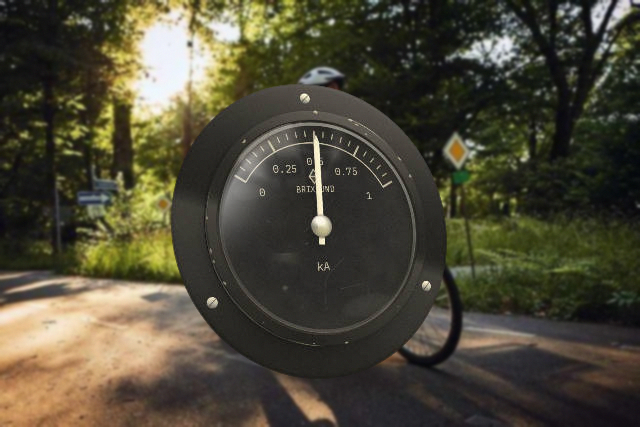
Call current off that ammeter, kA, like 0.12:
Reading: 0.5
